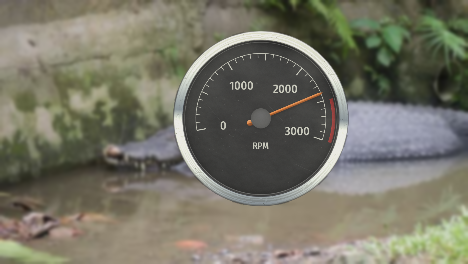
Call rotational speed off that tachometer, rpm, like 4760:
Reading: 2400
